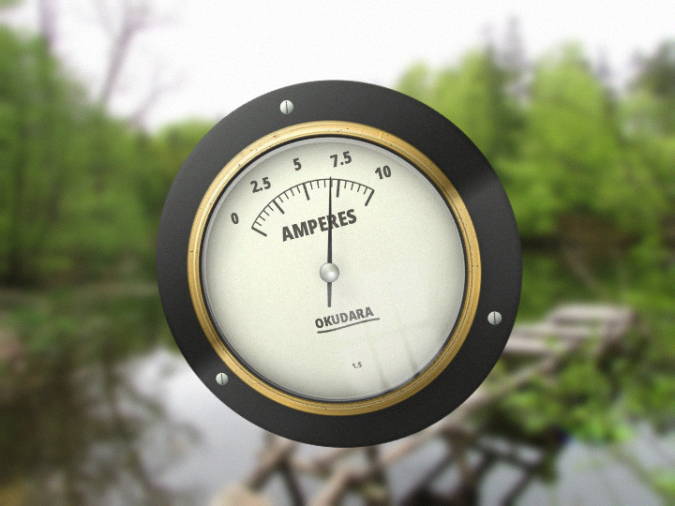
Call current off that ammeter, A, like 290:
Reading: 7
